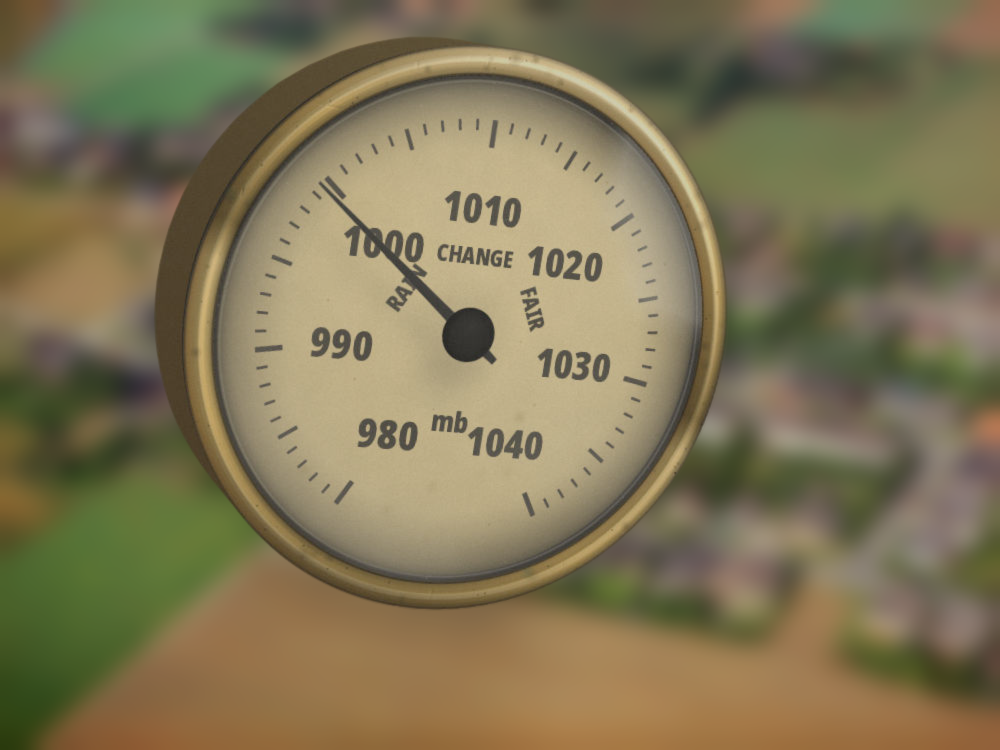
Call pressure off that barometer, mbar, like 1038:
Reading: 999.5
